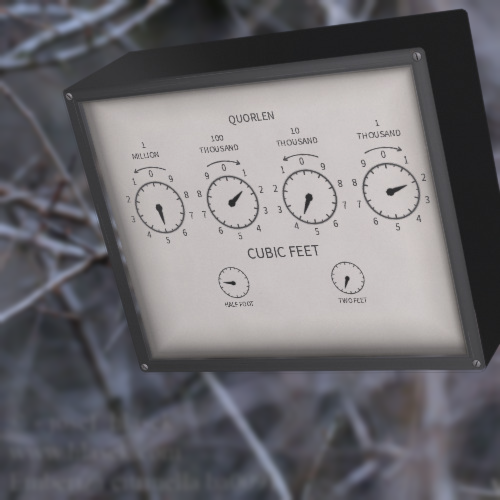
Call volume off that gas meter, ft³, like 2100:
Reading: 514200
